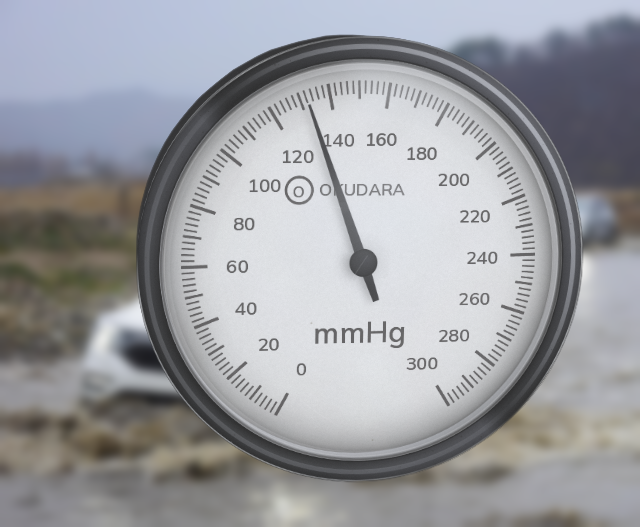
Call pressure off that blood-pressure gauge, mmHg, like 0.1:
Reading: 132
